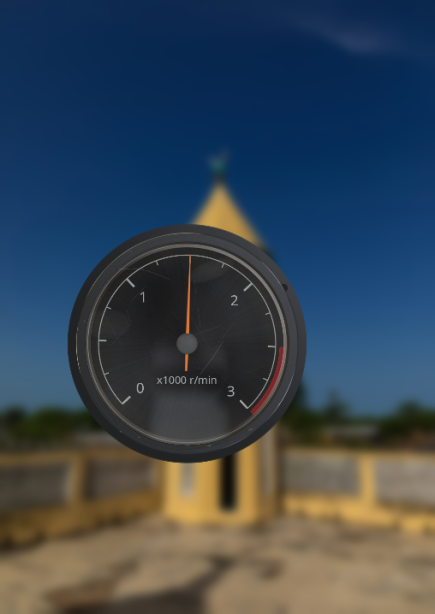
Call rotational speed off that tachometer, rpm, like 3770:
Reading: 1500
